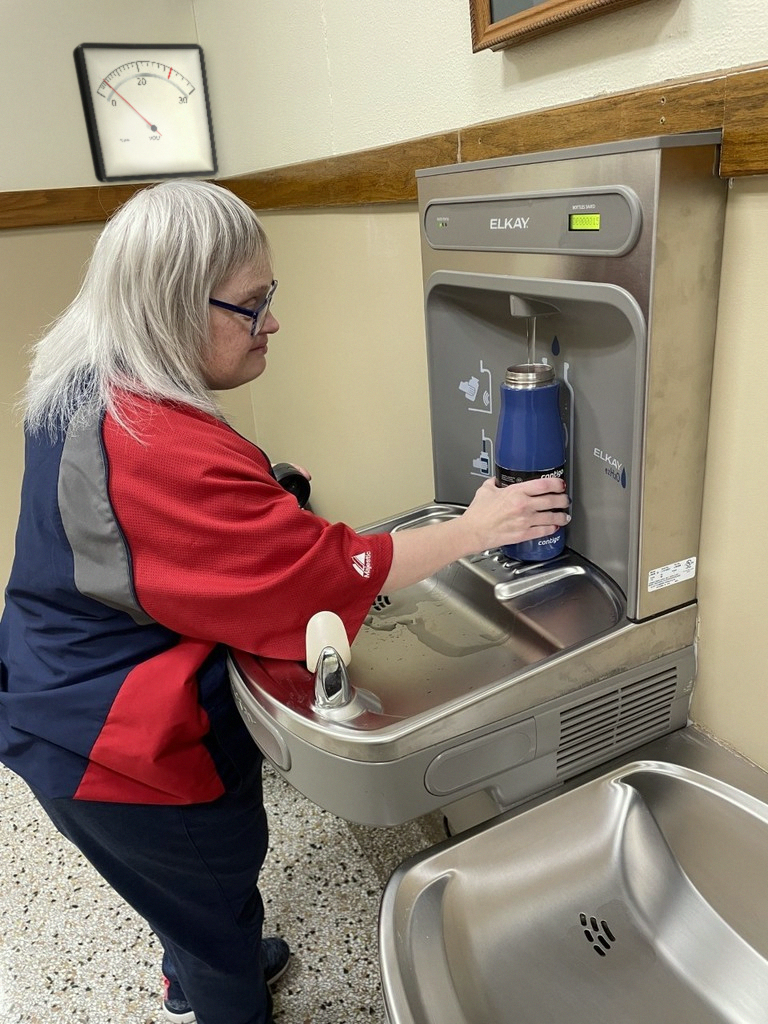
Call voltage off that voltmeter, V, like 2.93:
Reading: 10
